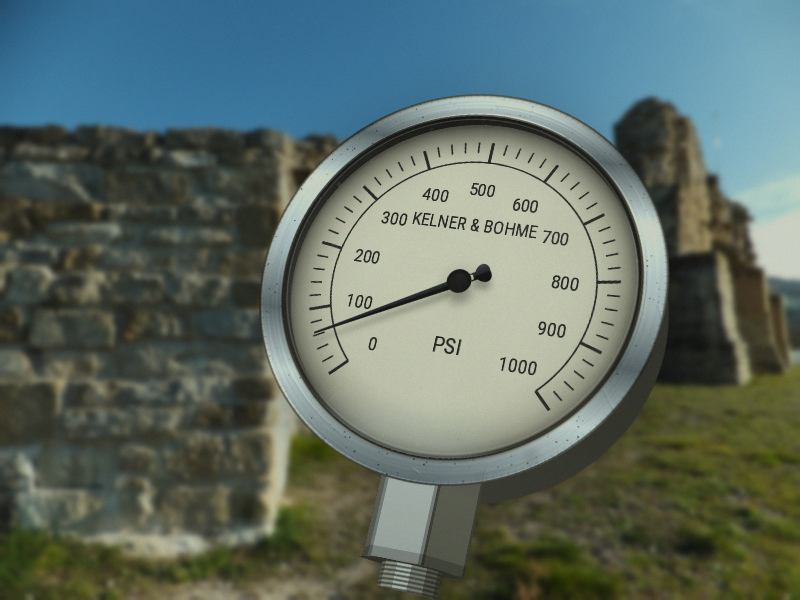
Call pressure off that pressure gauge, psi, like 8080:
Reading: 60
